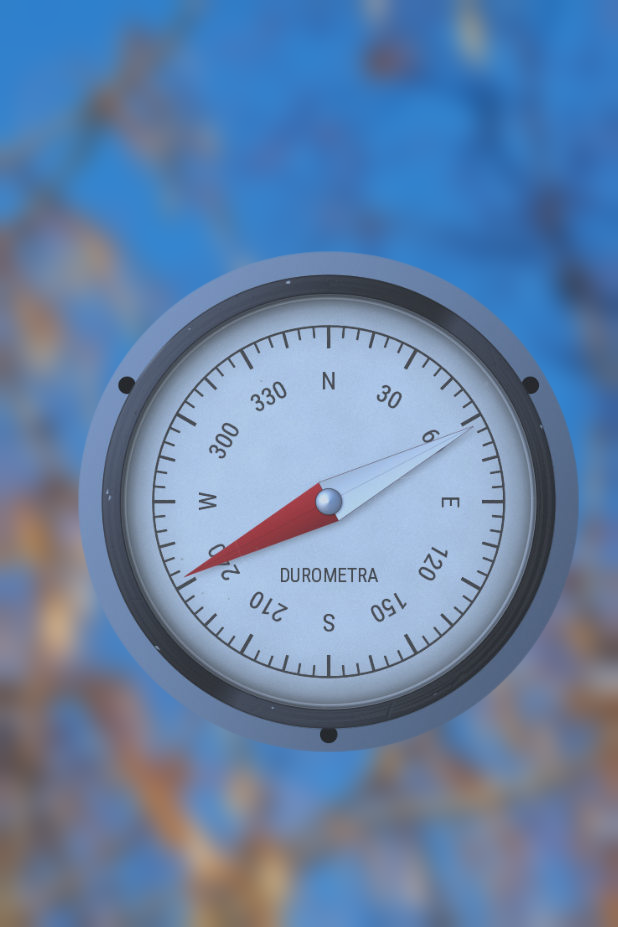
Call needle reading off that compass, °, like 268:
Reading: 242.5
